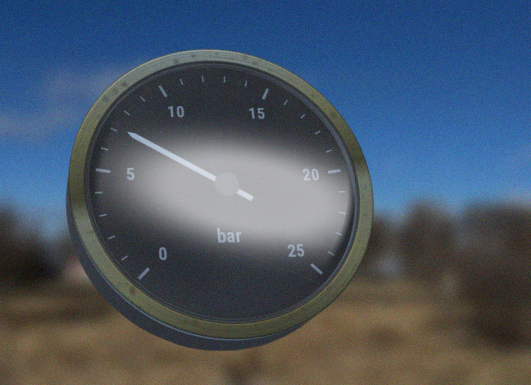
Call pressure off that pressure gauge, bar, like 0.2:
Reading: 7
